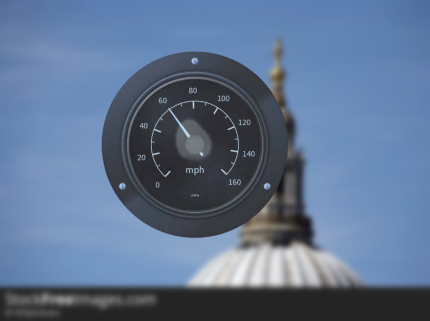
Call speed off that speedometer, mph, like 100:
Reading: 60
